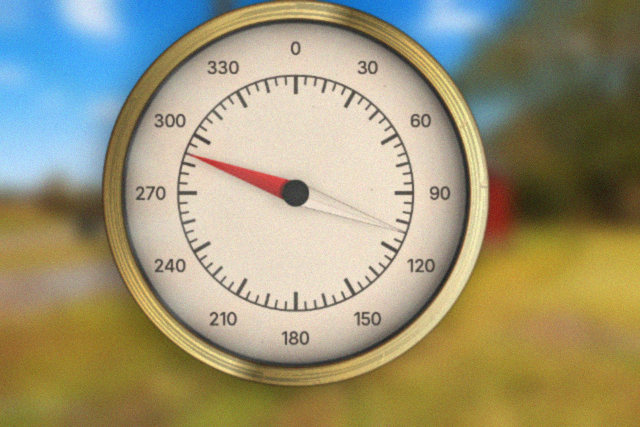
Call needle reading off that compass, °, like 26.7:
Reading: 290
